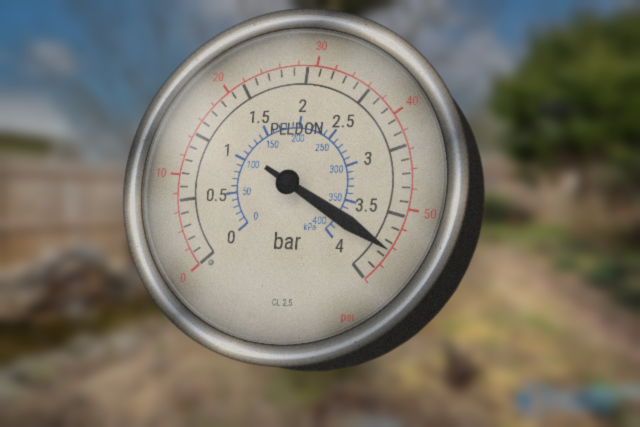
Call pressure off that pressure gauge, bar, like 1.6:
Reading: 3.75
